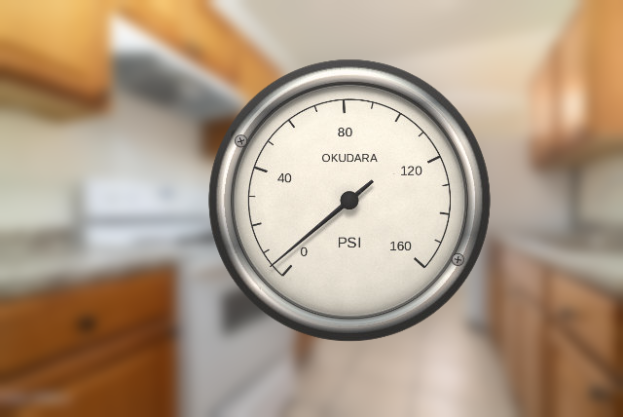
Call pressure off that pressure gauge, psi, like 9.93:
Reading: 5
